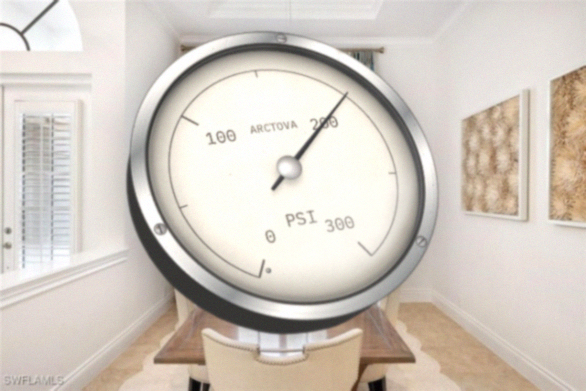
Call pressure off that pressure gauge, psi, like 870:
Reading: 200
